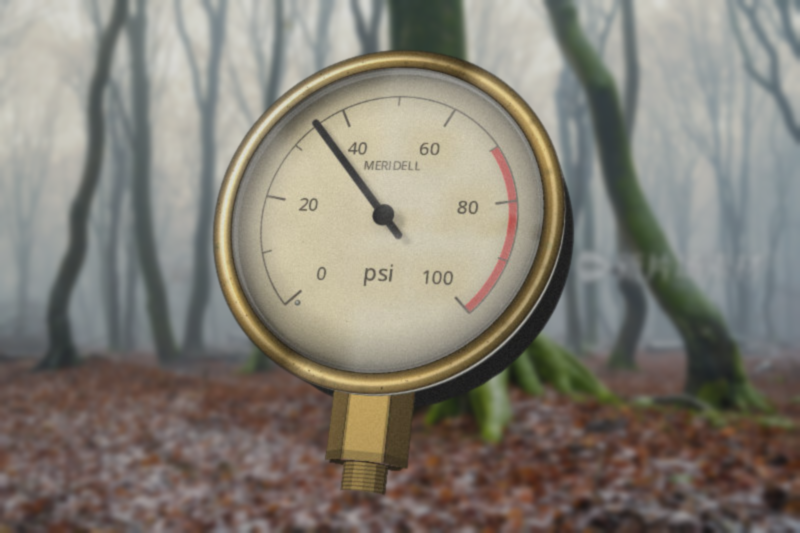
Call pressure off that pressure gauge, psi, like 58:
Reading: 35
